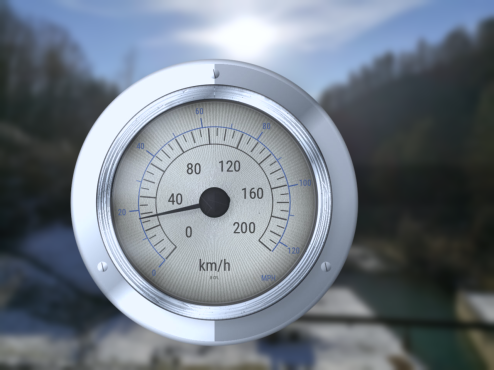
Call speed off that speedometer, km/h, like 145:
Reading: 27.5
